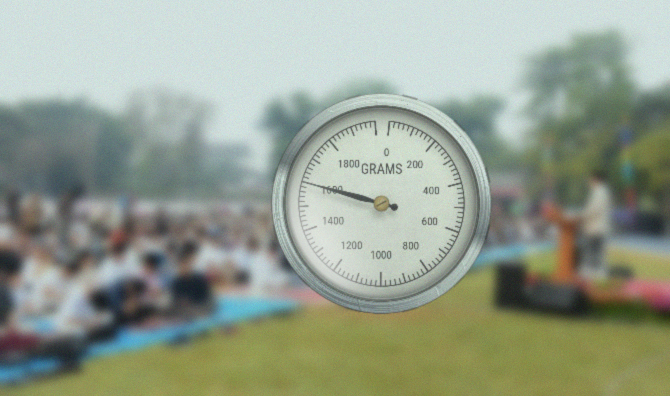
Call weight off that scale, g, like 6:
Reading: 1600
